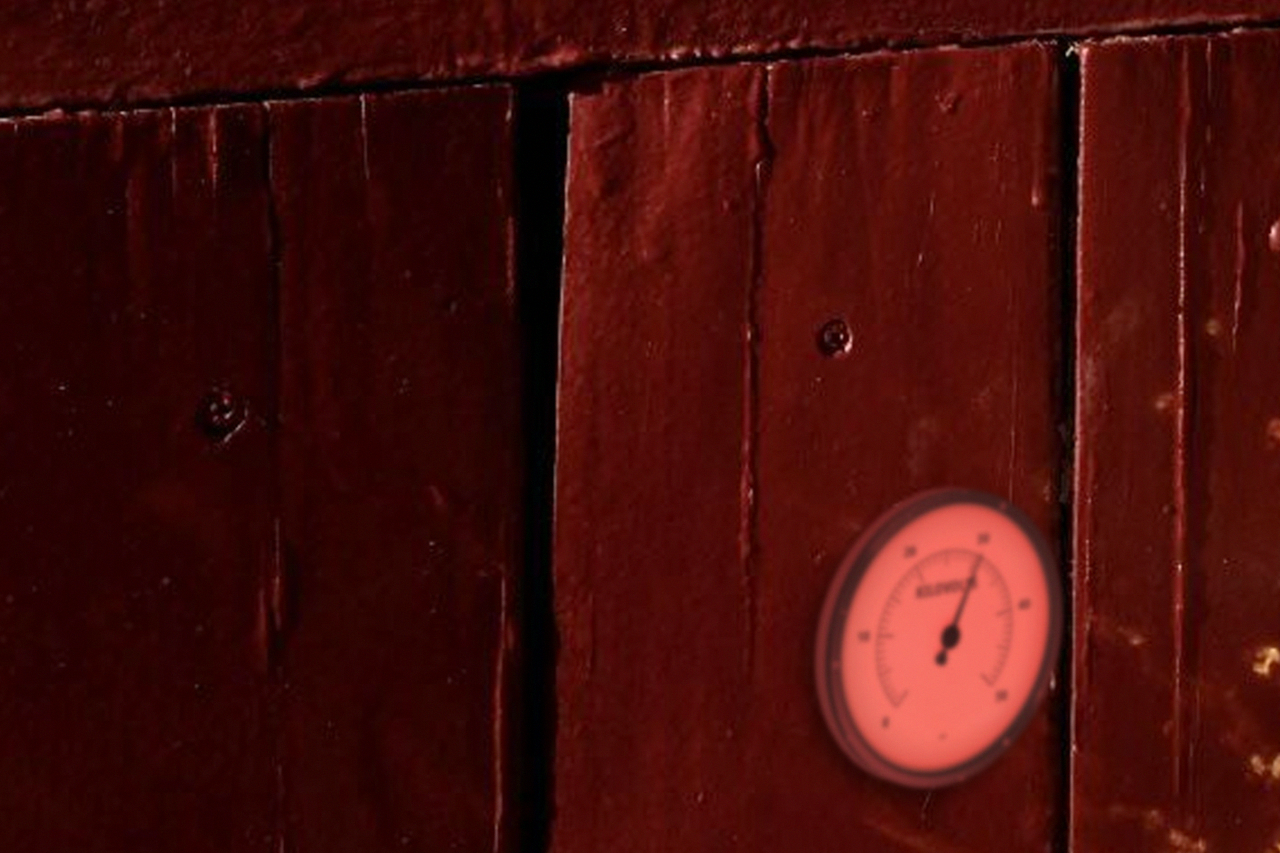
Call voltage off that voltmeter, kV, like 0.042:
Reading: 30
